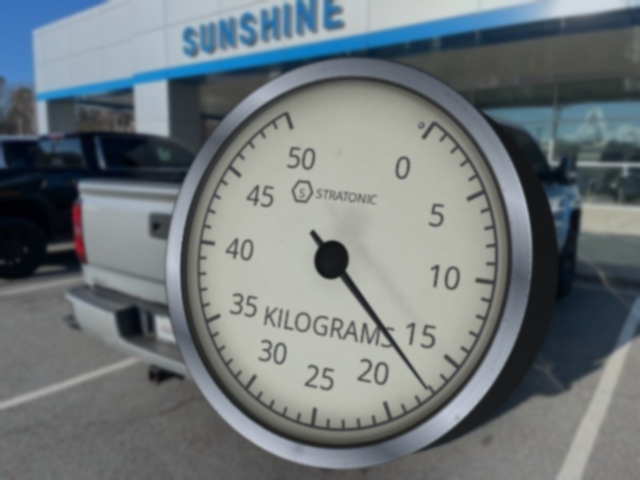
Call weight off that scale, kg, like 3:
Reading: 17
